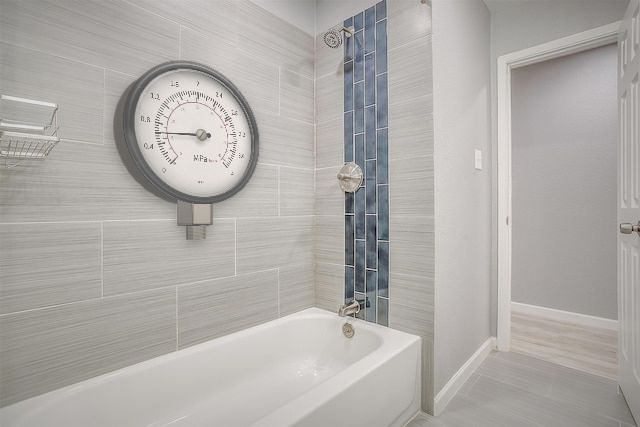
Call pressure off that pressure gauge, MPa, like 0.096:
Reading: 0.6
